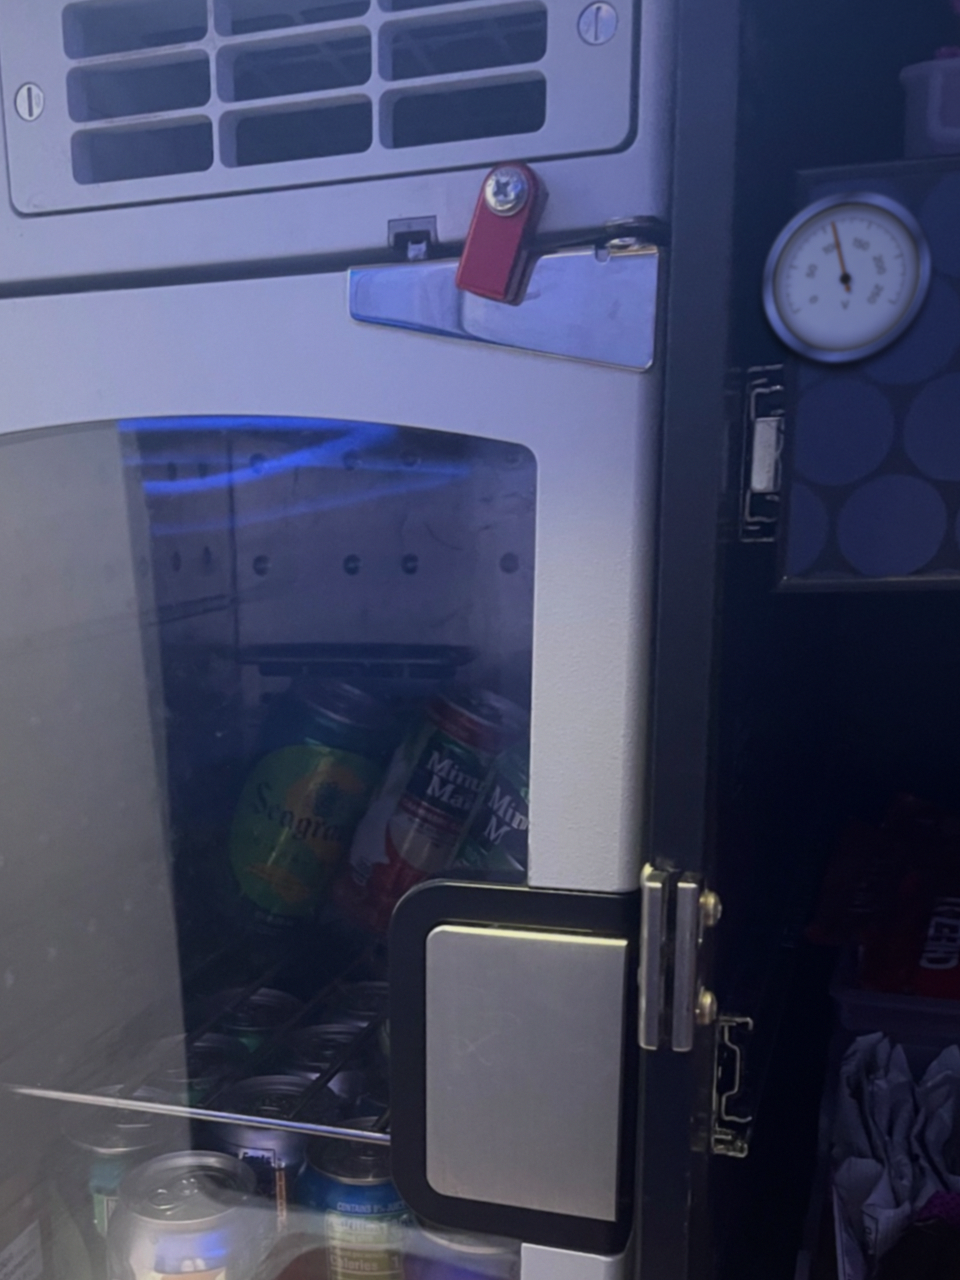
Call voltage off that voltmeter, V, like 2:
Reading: 110
